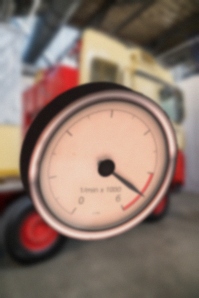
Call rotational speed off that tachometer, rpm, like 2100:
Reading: 5500
